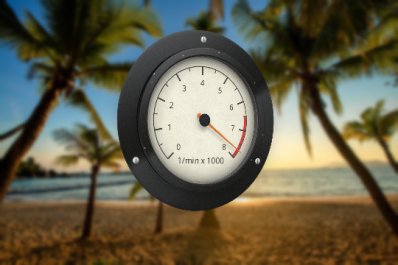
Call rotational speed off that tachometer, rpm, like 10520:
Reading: 7750
